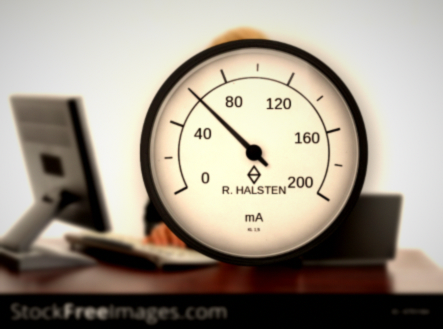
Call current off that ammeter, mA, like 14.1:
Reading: 60
